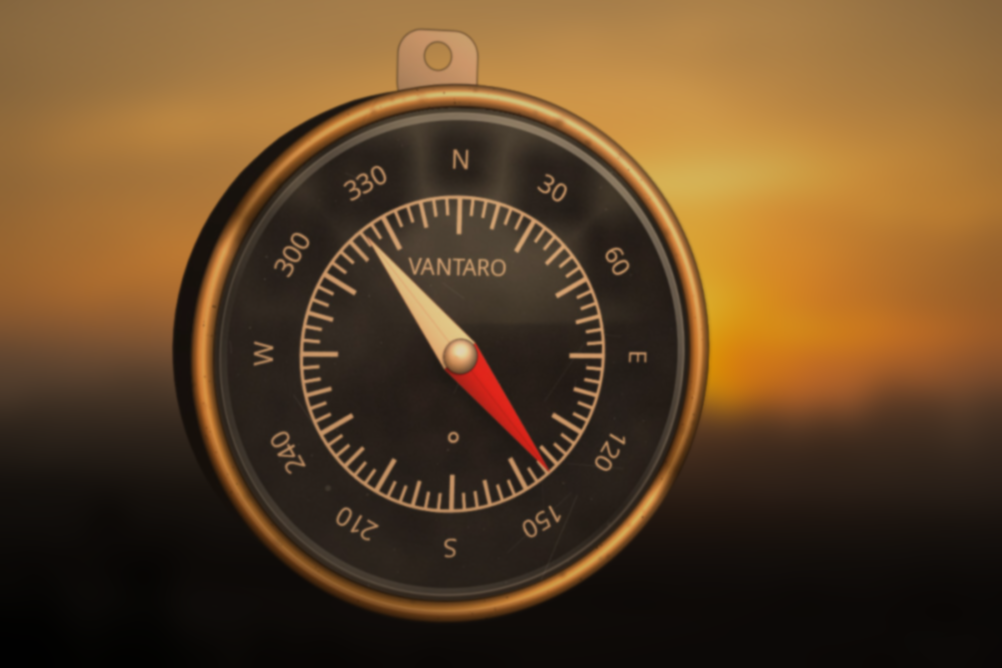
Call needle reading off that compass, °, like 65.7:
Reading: 140
